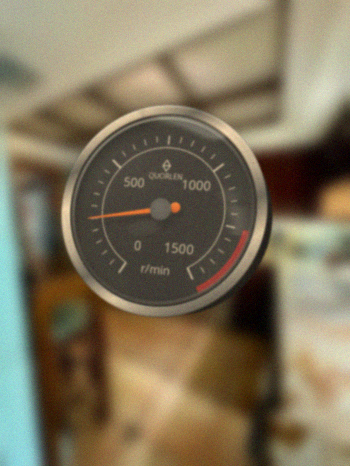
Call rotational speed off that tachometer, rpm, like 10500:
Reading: 250
